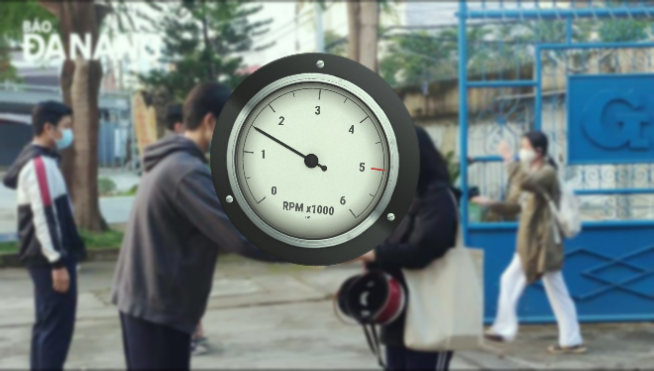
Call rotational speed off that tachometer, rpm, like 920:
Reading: 1500
